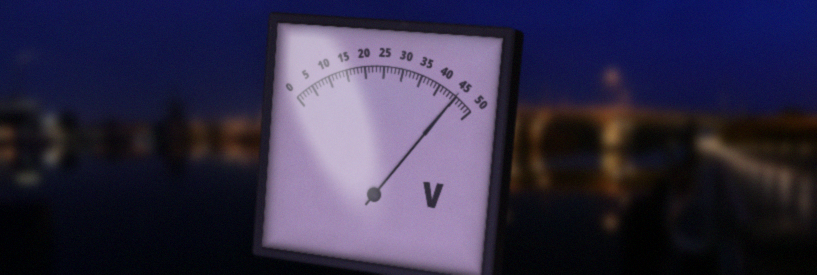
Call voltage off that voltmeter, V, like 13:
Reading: 45
